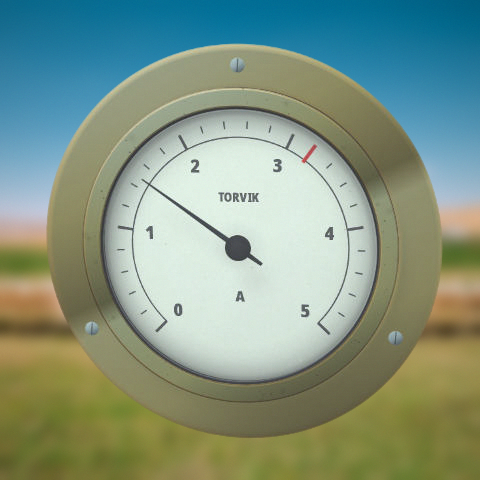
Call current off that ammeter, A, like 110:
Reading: 1.5
